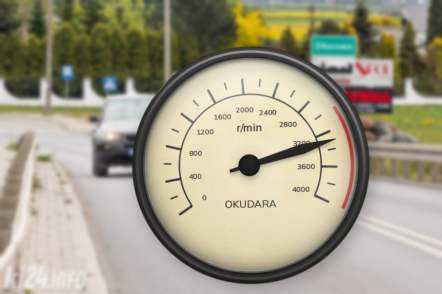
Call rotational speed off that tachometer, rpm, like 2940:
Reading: 3300
